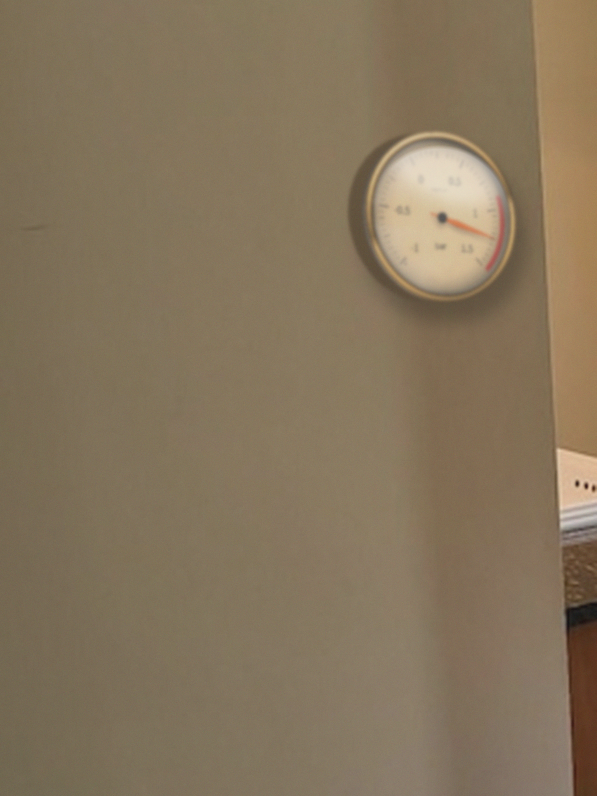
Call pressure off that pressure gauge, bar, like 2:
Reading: 1.25
